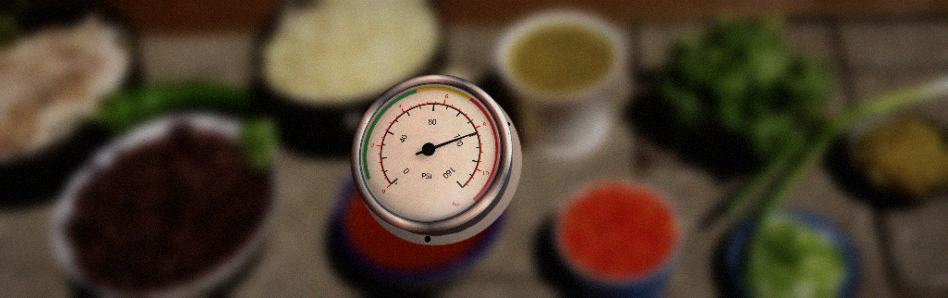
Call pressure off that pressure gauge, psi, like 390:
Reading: 120
